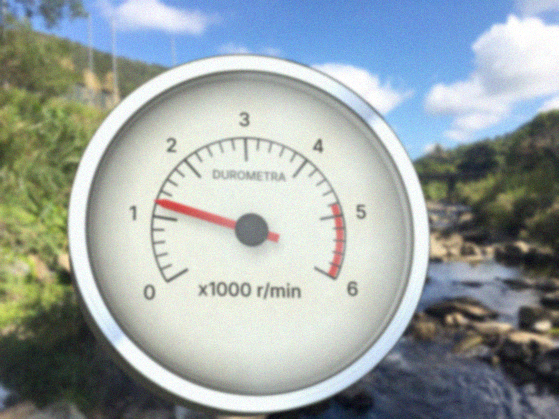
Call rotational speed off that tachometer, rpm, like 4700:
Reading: 1200
